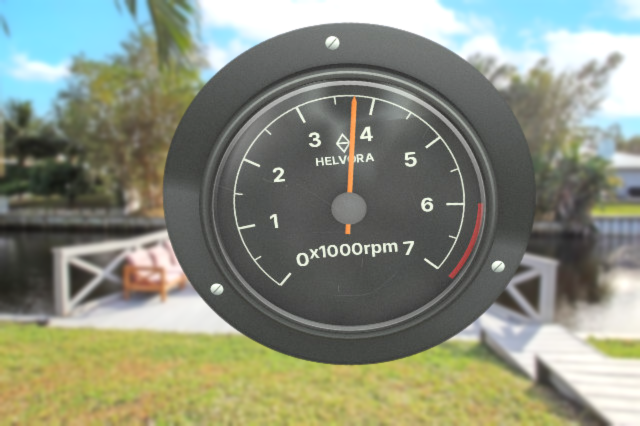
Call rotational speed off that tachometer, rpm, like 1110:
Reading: 3750
